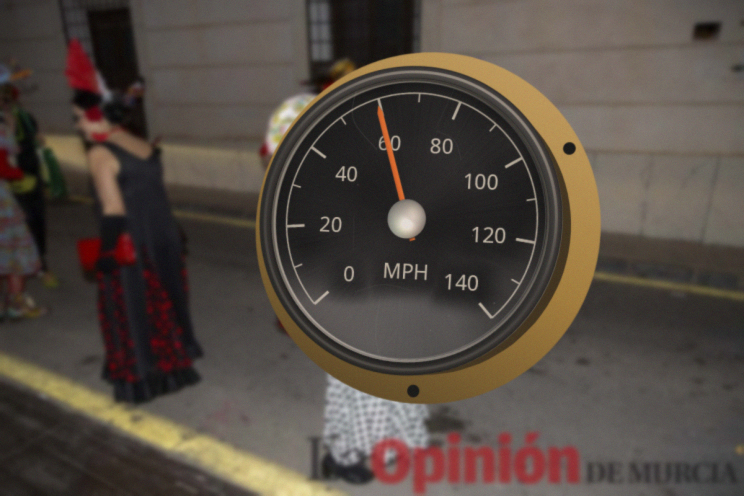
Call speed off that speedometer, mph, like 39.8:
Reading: 60
